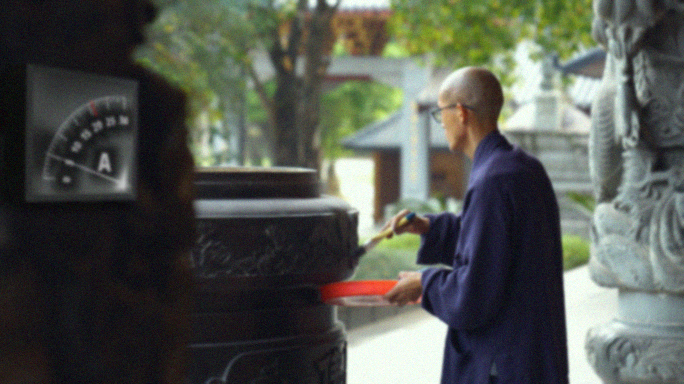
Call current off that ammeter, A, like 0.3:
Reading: 5
